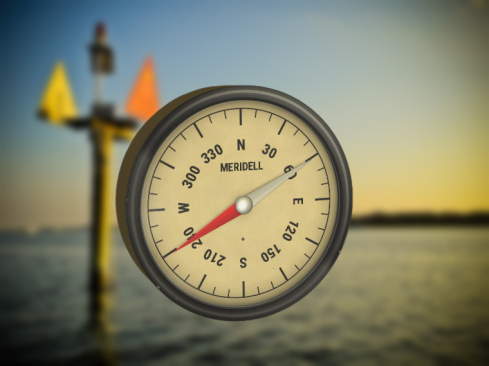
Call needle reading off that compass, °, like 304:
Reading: 240
